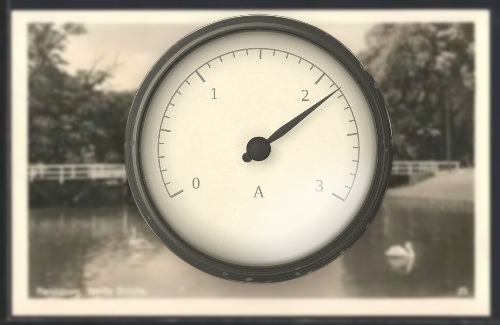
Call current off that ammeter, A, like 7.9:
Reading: 2.15
